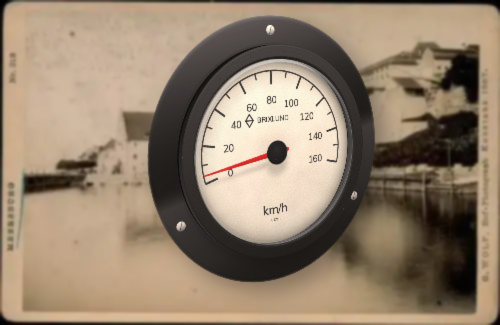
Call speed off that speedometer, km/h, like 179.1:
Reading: 5
